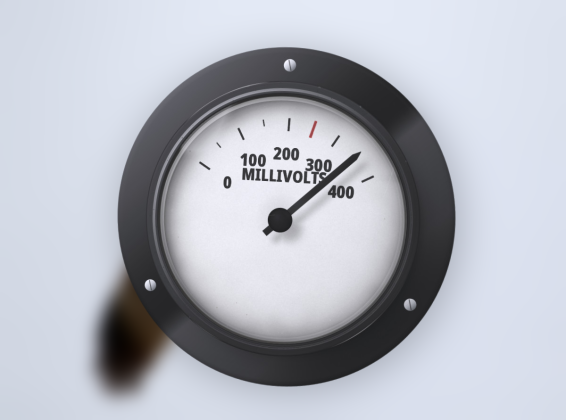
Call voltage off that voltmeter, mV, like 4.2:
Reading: 350
